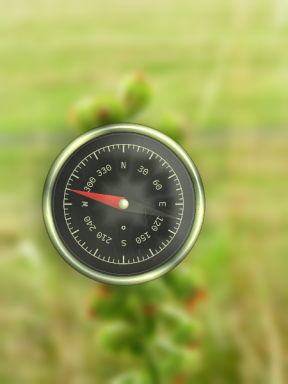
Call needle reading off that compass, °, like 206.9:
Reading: 285
